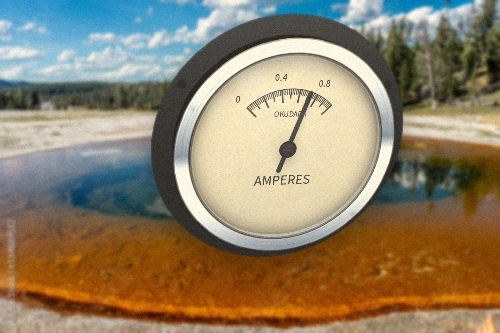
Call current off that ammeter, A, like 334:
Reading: 0.7
